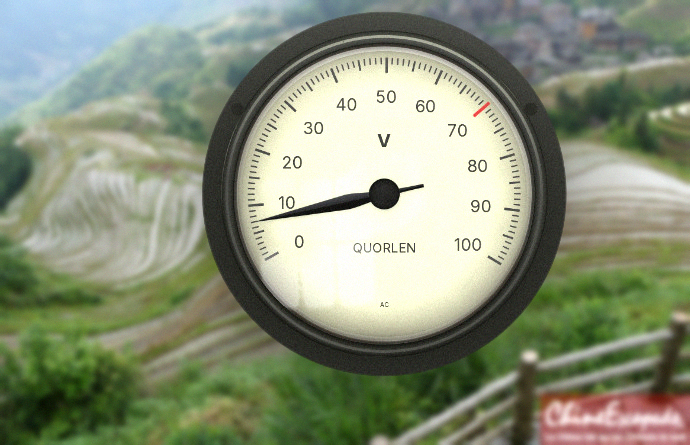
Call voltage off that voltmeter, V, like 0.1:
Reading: 7
